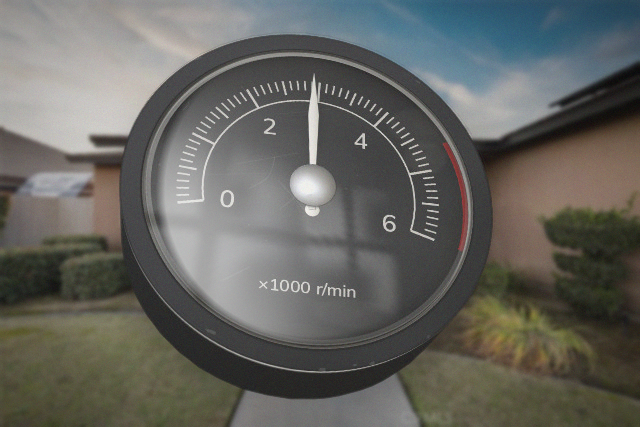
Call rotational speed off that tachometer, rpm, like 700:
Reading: 2900
